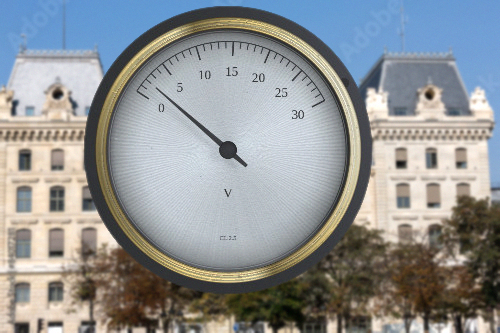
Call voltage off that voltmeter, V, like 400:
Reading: 2
